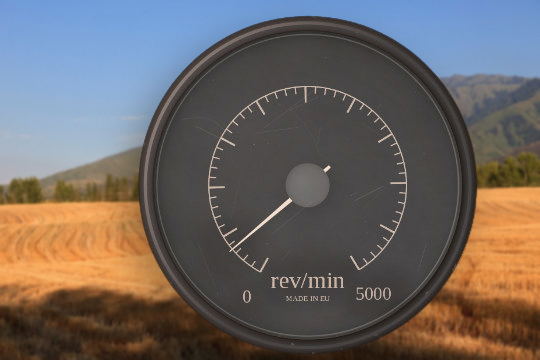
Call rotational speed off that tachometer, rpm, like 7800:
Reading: 350
